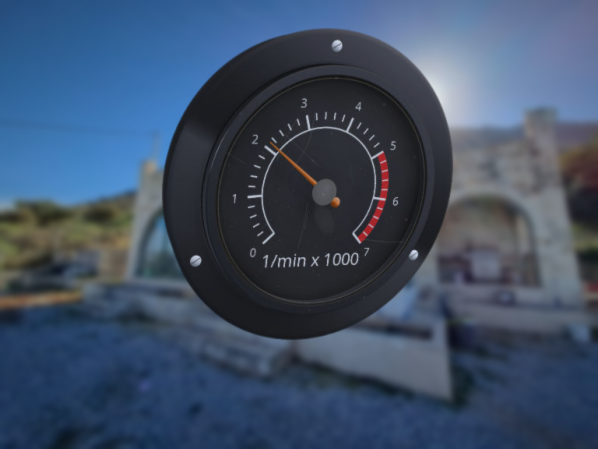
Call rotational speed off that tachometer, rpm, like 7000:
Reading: 2100
